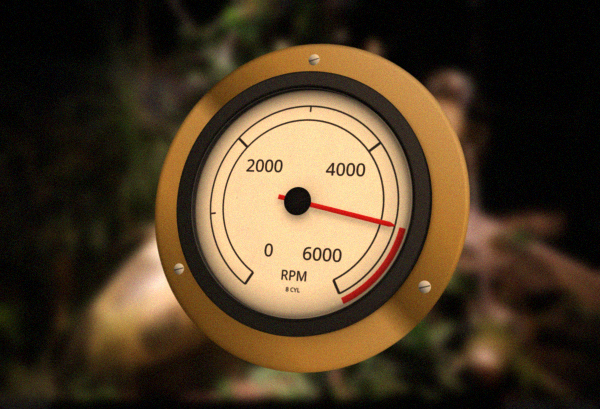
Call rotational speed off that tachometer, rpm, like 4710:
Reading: 5000
